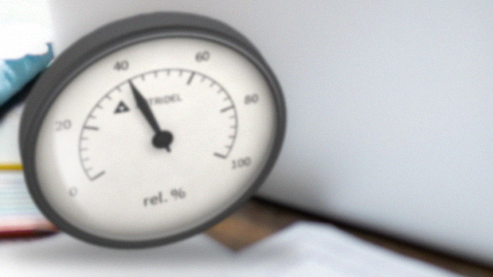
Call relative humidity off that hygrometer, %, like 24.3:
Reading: 40
